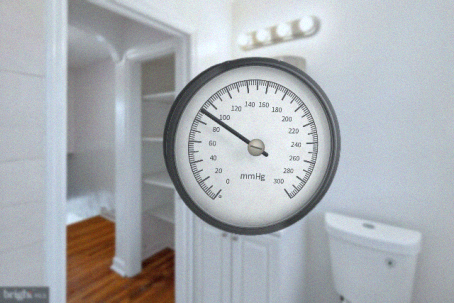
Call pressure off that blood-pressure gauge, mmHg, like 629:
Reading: 90
